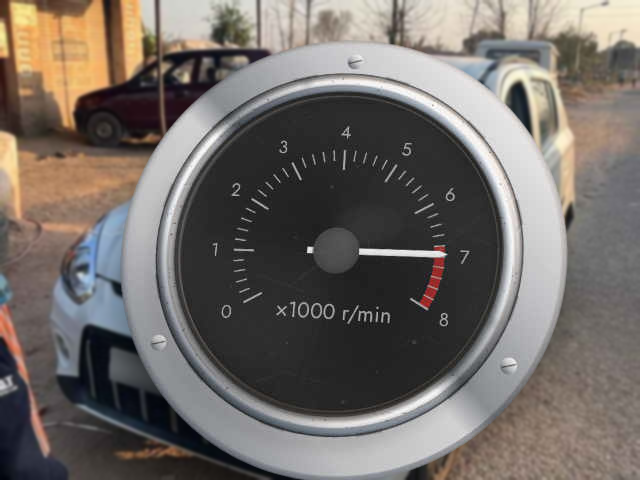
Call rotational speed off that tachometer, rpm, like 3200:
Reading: 7000
